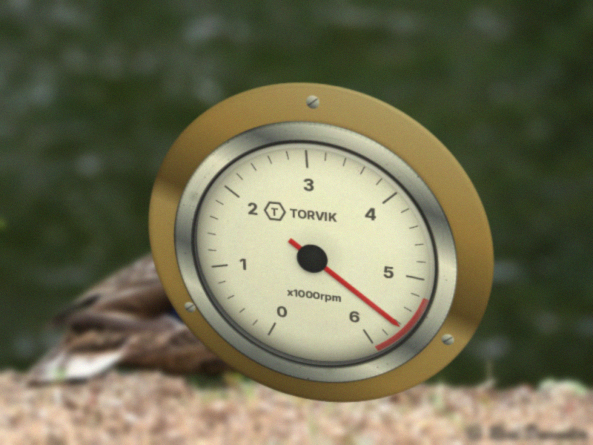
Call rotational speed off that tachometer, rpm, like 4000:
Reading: 5600
